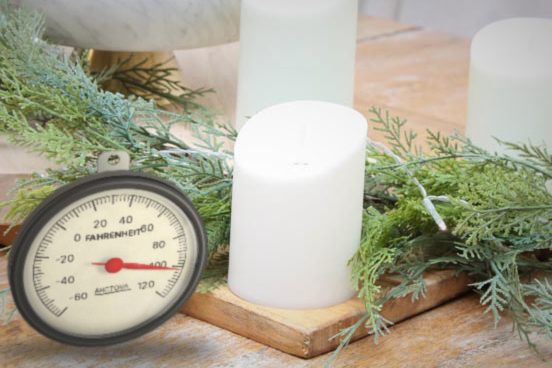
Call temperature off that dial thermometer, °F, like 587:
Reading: 100
